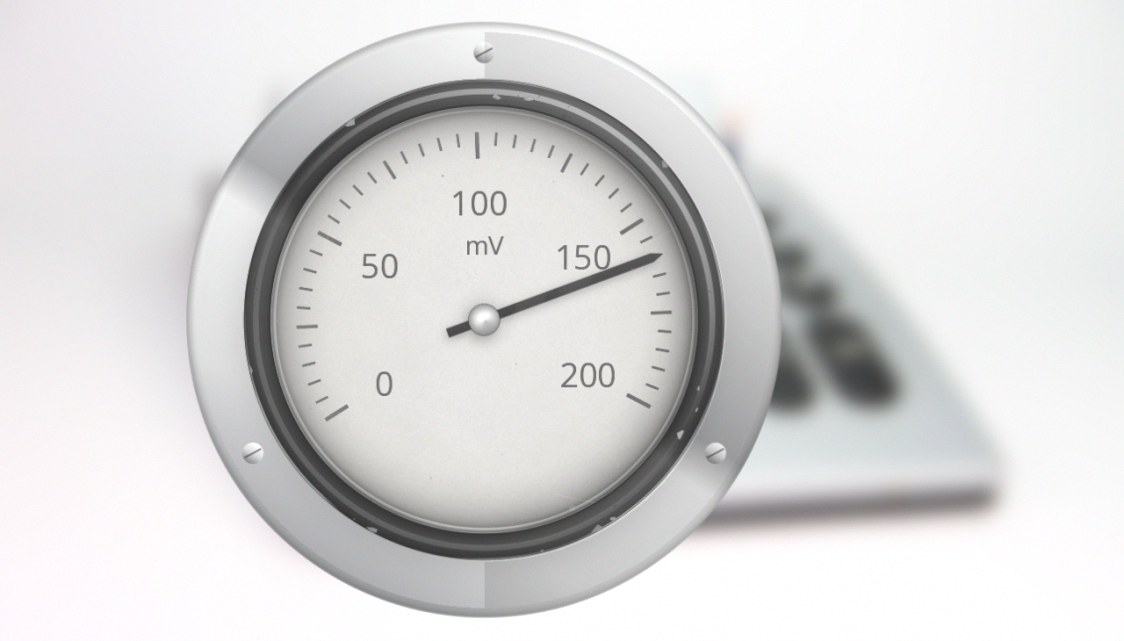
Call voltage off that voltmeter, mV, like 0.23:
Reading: 160
